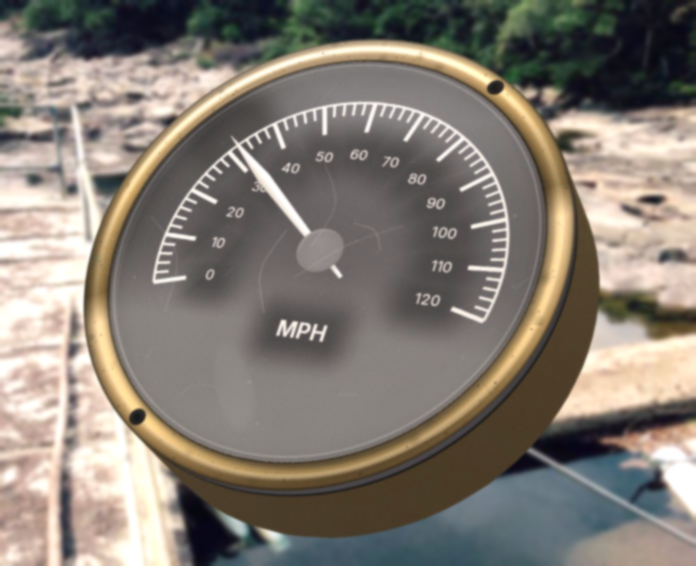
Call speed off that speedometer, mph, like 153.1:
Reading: 32
